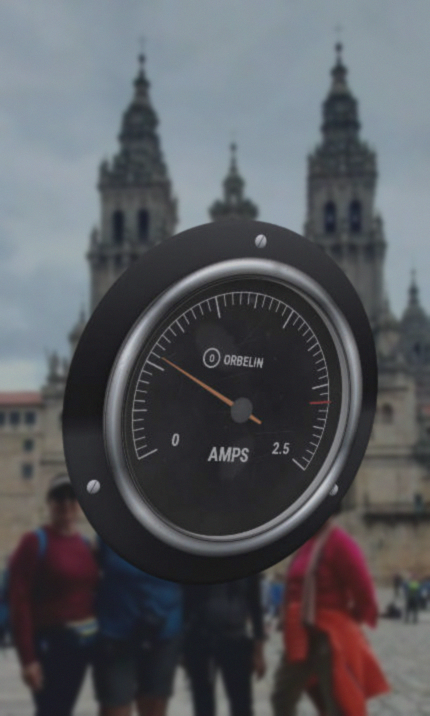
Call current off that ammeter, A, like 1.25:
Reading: 0.55
